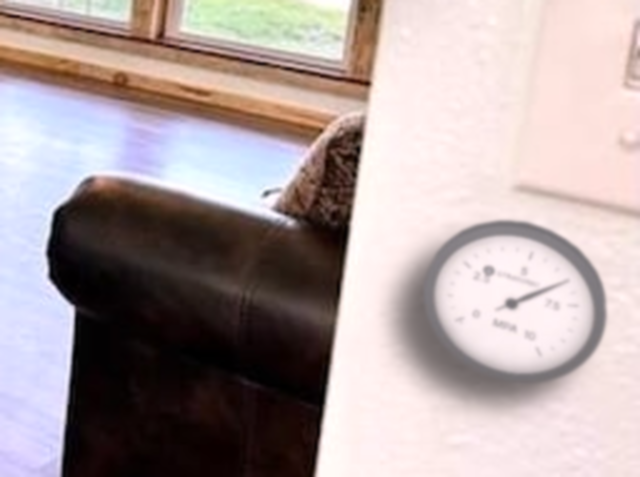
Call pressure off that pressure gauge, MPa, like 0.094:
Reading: 6.5
